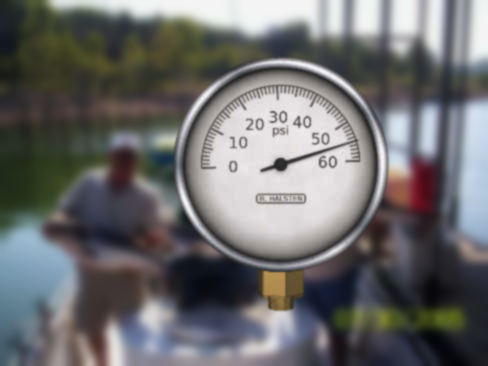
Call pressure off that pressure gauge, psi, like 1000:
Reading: 55
